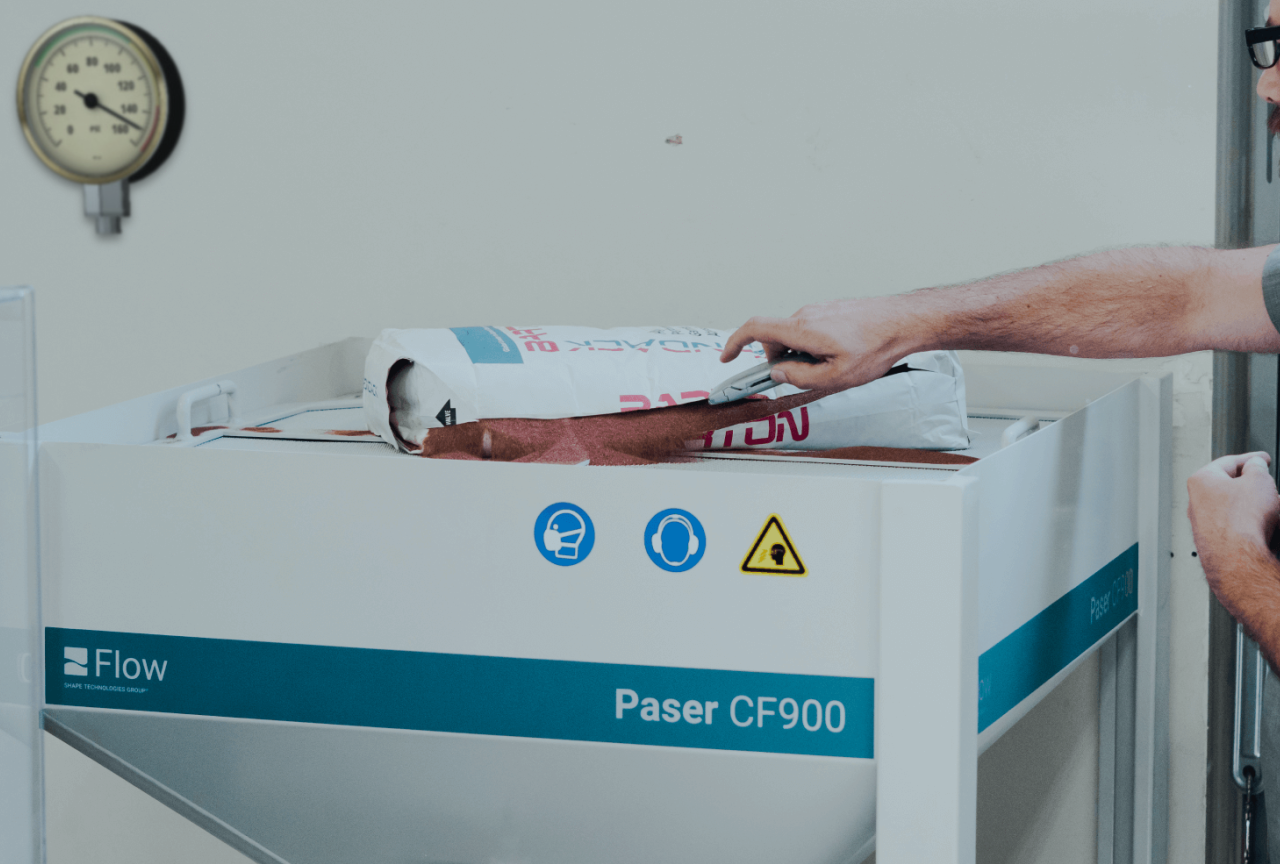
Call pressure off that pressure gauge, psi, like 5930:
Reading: 150
